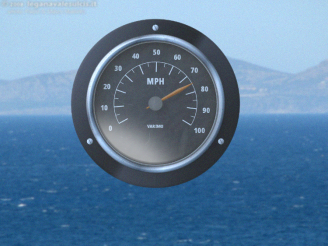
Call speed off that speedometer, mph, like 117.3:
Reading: 75
